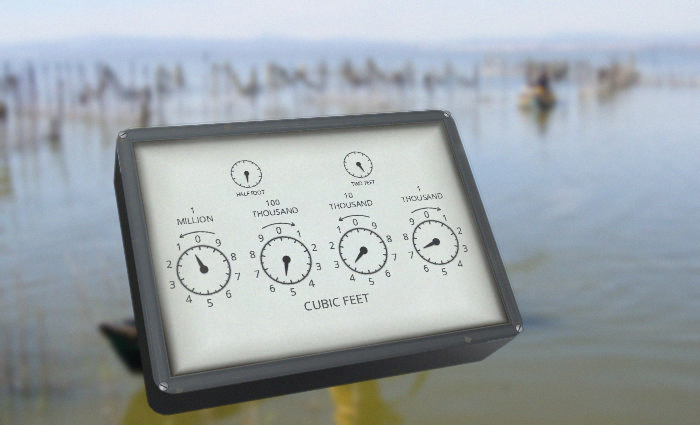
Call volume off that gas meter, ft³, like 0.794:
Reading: 53700
